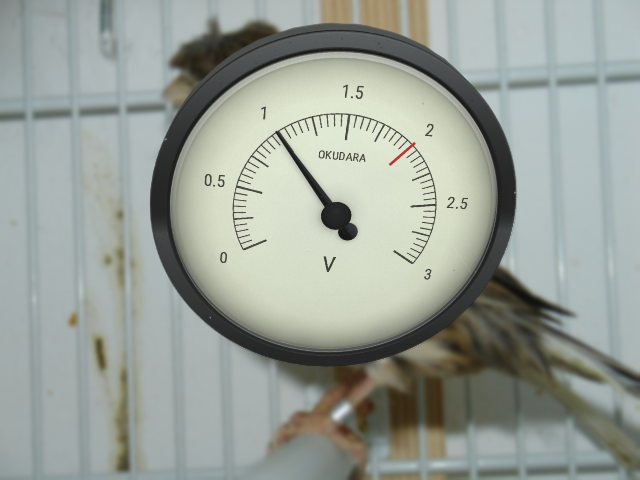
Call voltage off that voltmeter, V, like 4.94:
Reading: 1
